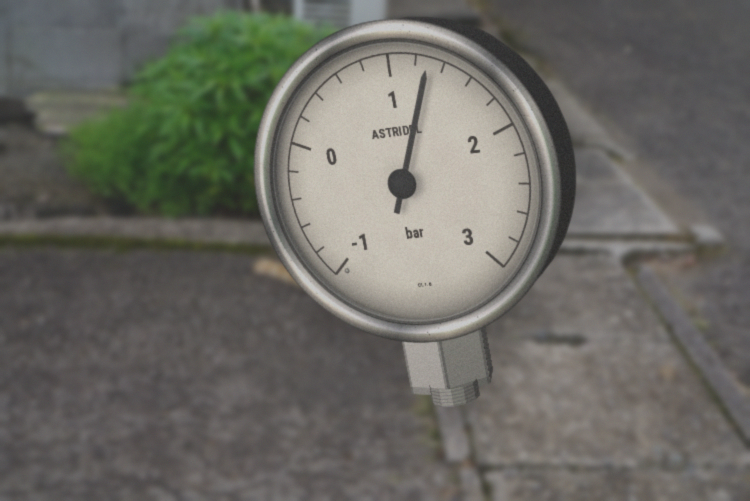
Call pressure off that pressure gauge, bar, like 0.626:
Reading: 1.3
